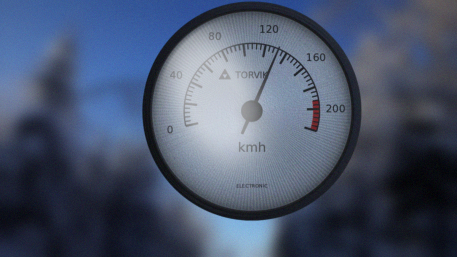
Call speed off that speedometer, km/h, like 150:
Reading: 132
